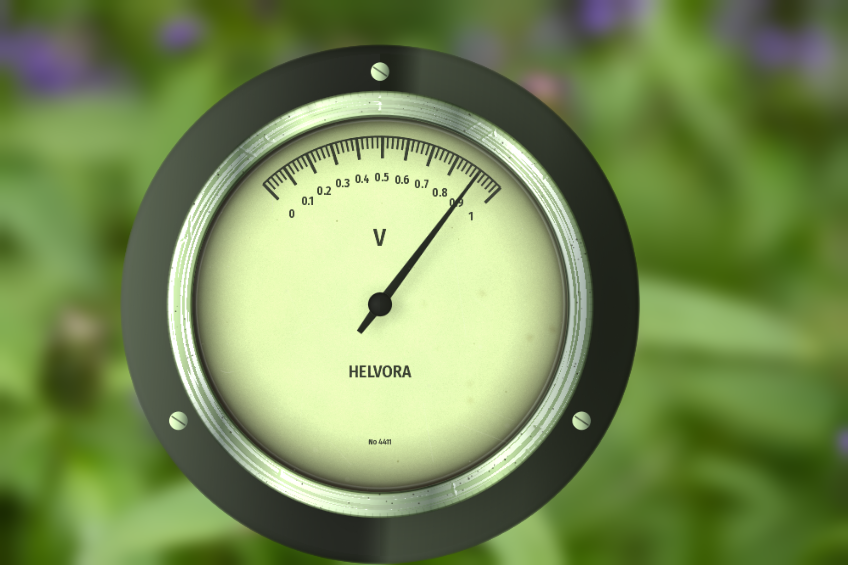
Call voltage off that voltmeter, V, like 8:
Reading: 0.9
